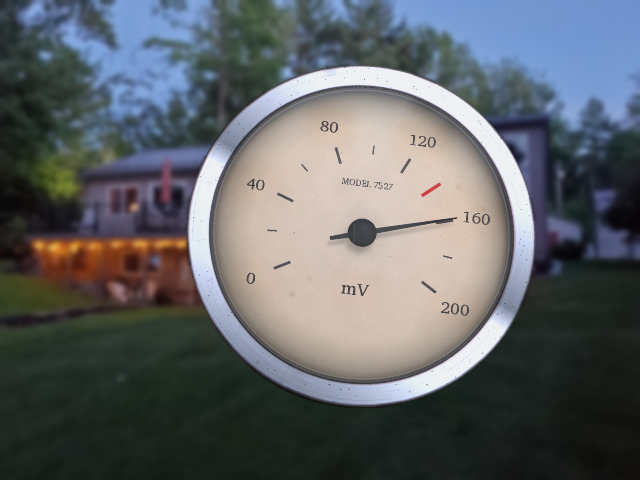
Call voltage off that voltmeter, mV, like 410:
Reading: 160
